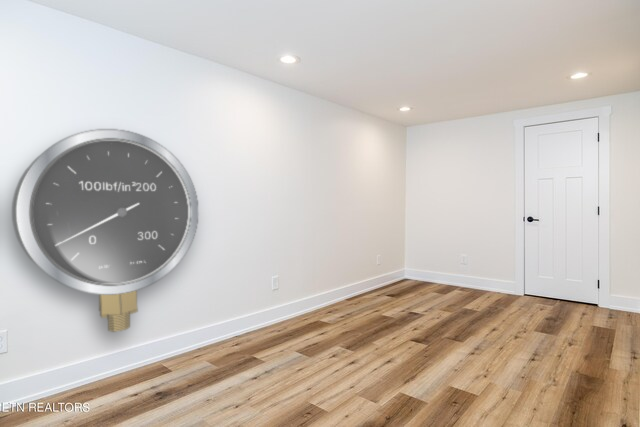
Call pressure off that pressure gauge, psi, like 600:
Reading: 20
